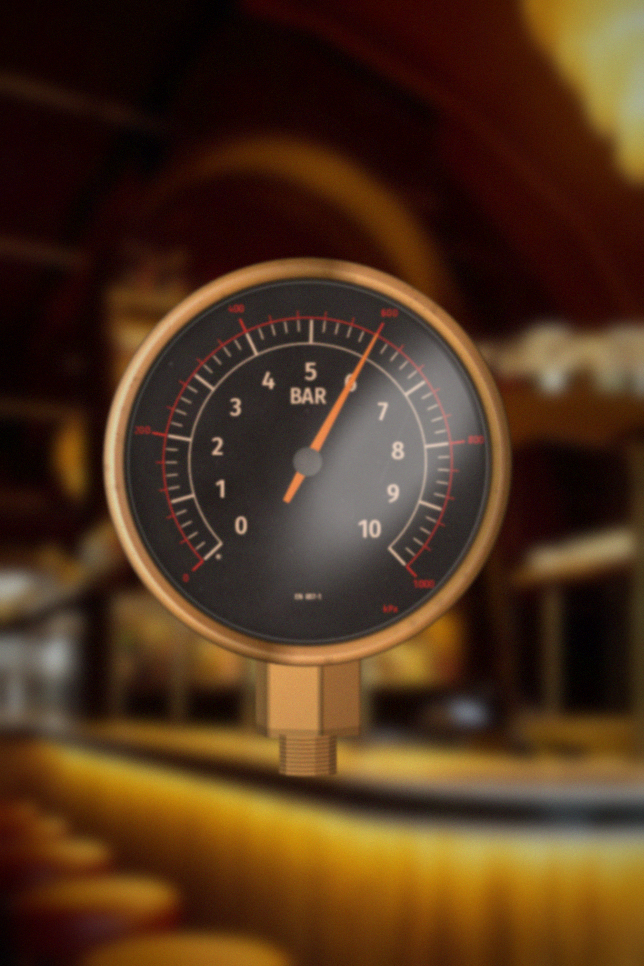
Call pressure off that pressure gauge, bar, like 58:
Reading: 6
